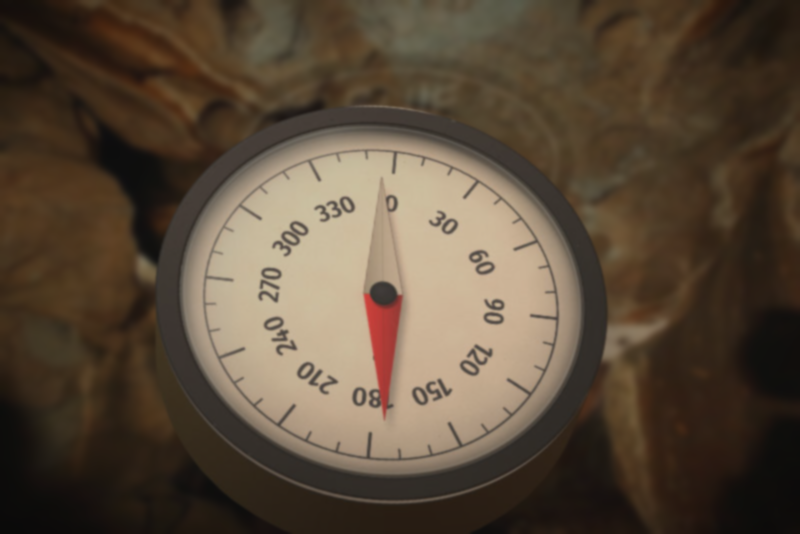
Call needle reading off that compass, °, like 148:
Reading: 175
